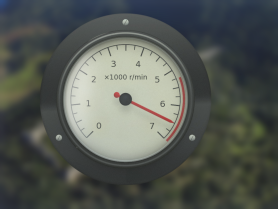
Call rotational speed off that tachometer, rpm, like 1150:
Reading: 6500
